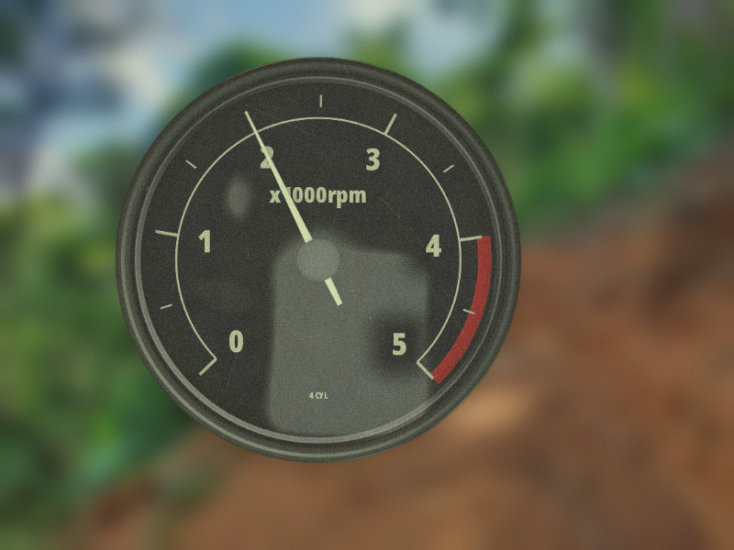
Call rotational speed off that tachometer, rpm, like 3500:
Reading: 2000
